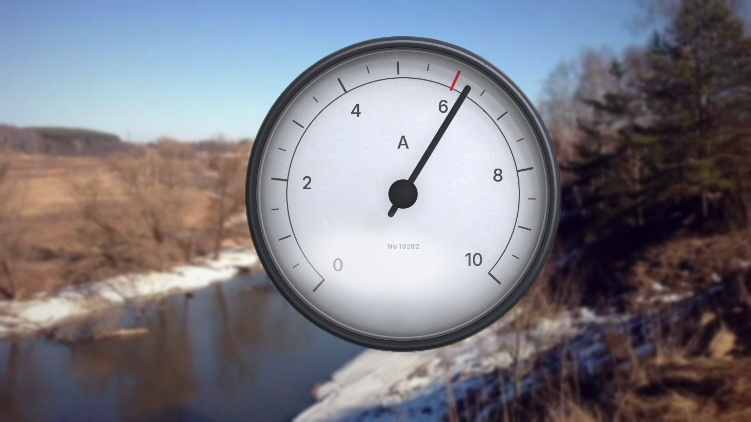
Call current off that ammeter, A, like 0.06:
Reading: 6.25
